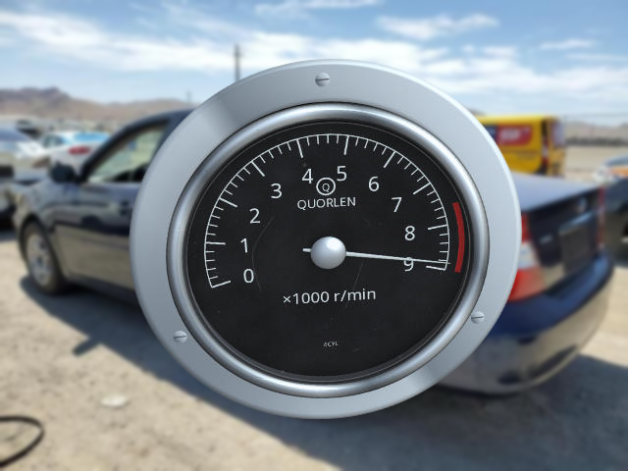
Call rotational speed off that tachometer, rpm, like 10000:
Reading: 8800
